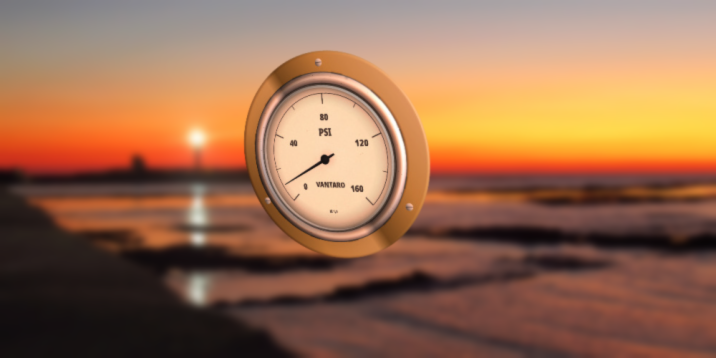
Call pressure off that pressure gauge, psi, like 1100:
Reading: 10
